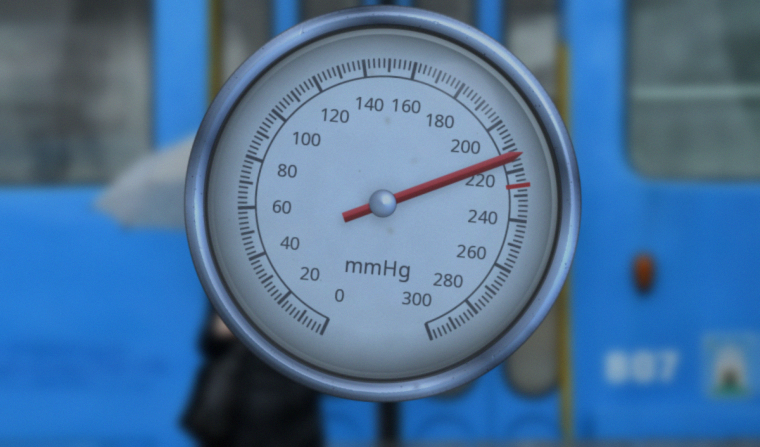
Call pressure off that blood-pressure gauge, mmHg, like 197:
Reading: 214
